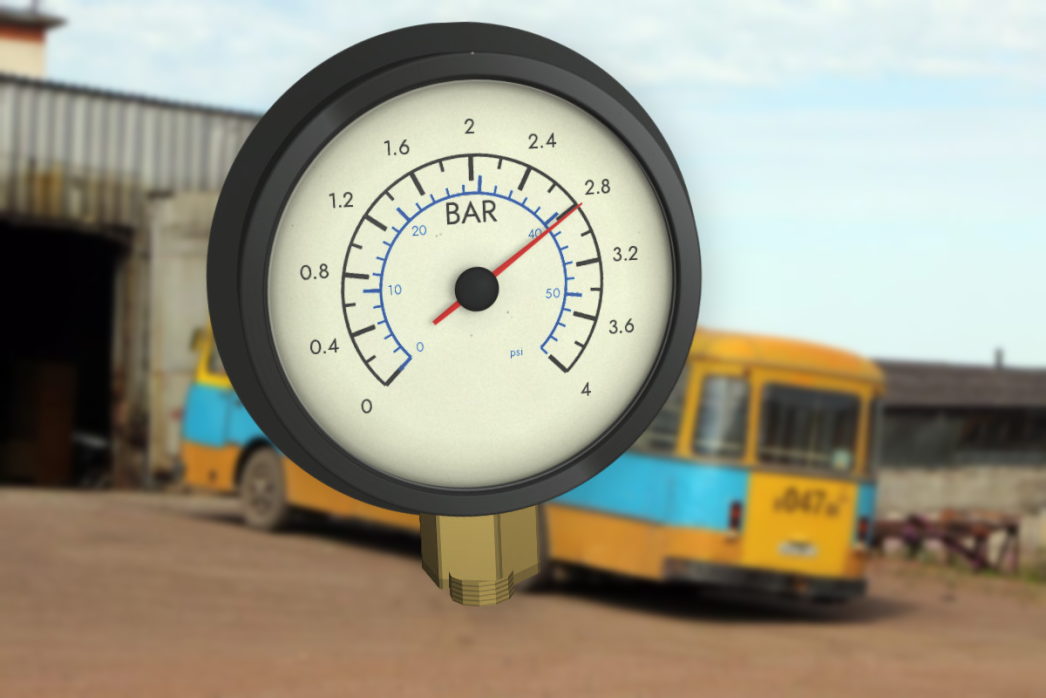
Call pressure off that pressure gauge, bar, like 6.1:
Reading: 2.8
